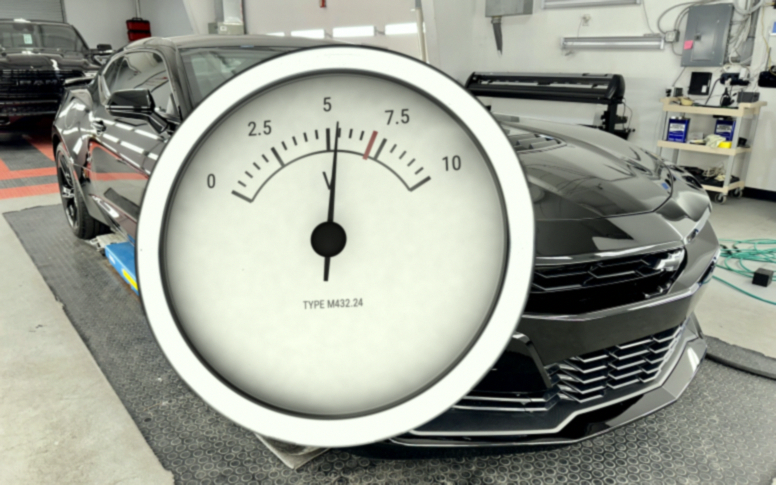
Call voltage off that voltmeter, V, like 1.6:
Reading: 5.5
